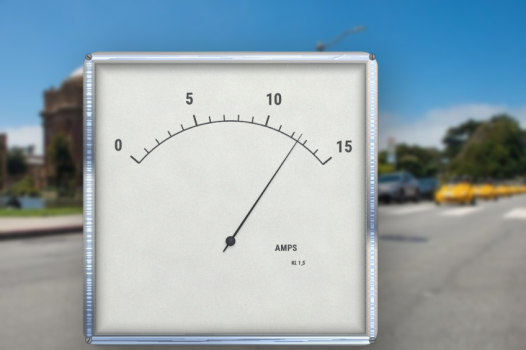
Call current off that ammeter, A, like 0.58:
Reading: 12.5
